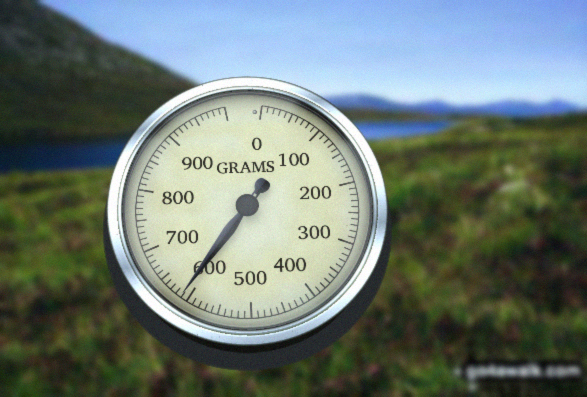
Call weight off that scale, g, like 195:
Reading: 610
